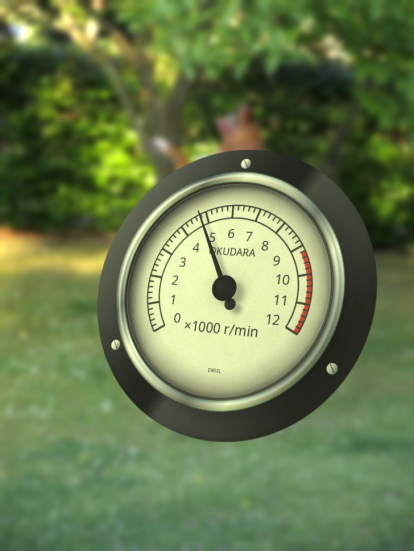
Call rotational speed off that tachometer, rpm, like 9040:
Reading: 4800
